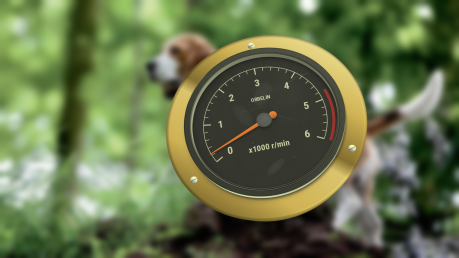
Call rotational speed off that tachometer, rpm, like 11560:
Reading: 200
